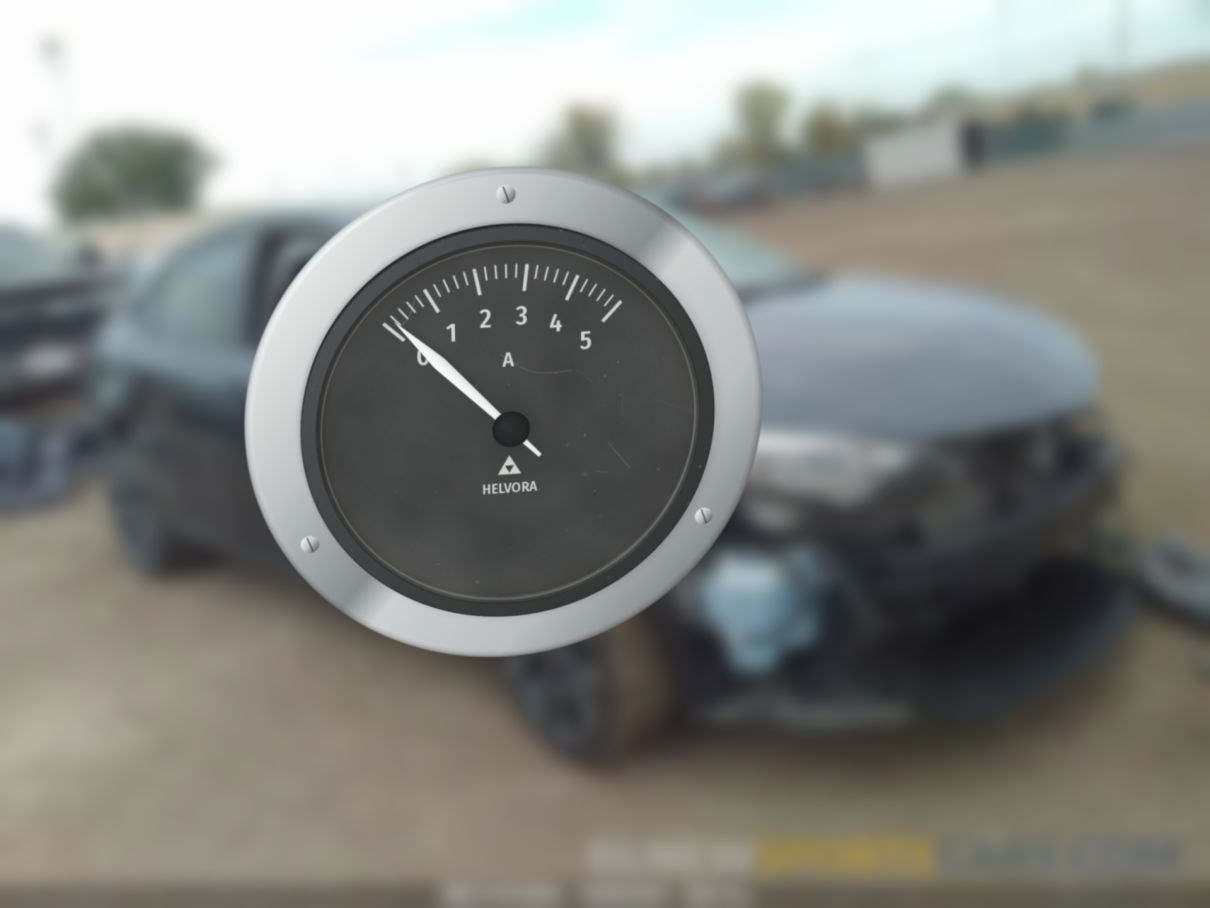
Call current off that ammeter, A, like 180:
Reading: 0.2
